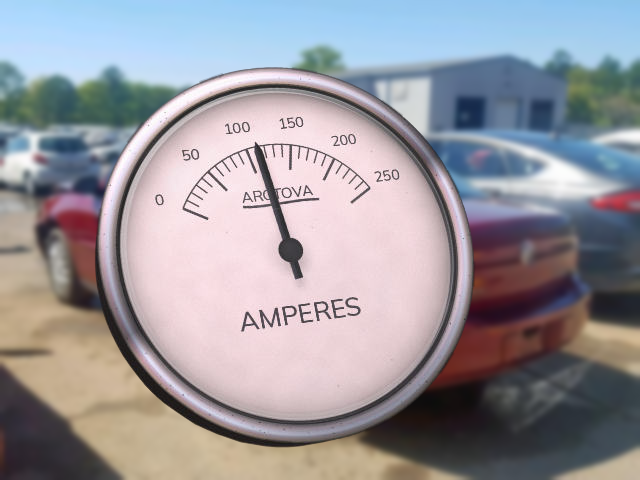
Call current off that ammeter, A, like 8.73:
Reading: 110
